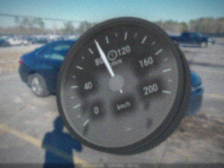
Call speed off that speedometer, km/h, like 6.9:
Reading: 90
